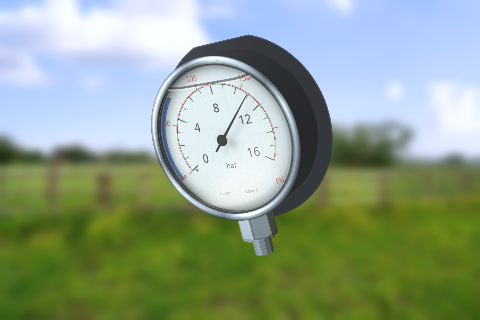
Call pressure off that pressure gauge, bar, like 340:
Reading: 11
